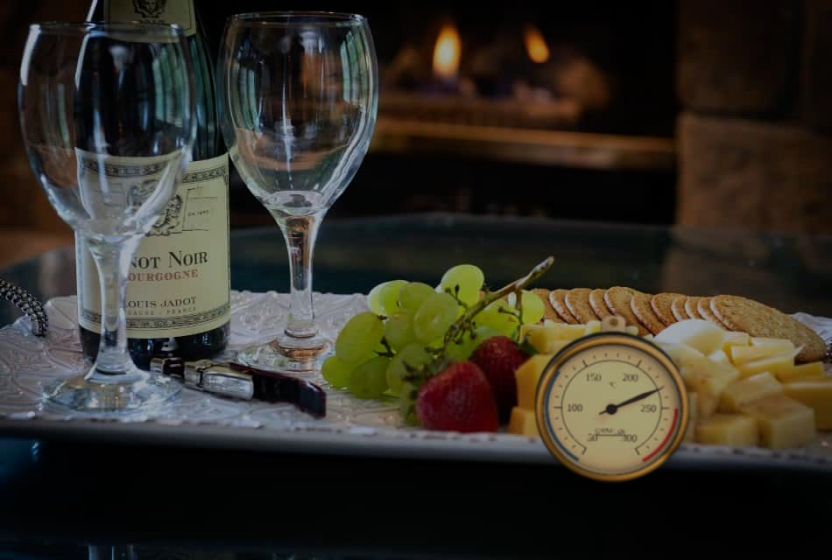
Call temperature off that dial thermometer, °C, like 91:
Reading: 230
